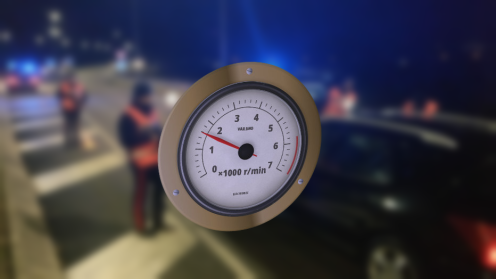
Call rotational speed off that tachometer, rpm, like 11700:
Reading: 1600
